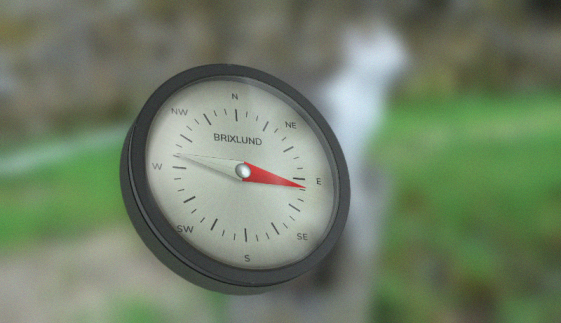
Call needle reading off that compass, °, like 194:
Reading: 100
